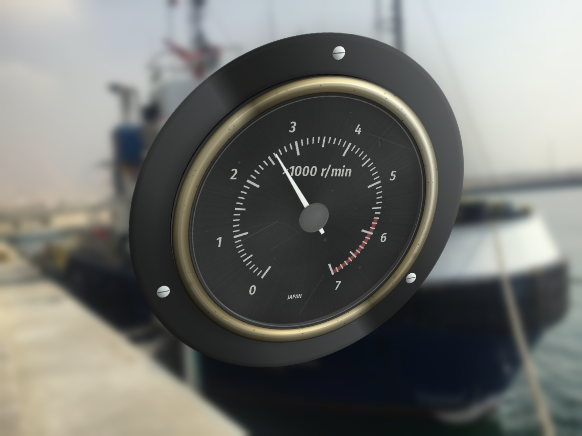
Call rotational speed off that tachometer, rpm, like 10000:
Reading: 2600
